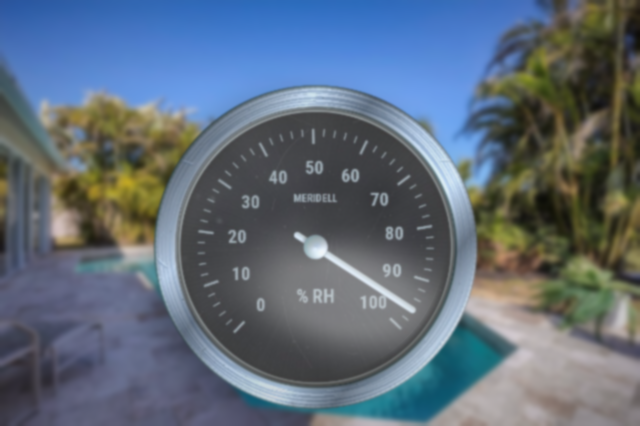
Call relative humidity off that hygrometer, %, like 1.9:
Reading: 96
